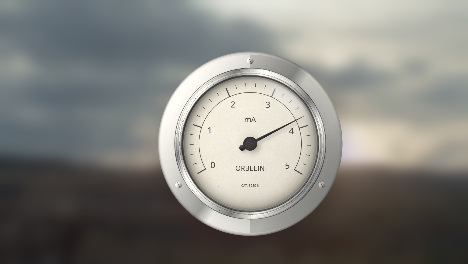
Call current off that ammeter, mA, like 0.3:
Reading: 3.8
